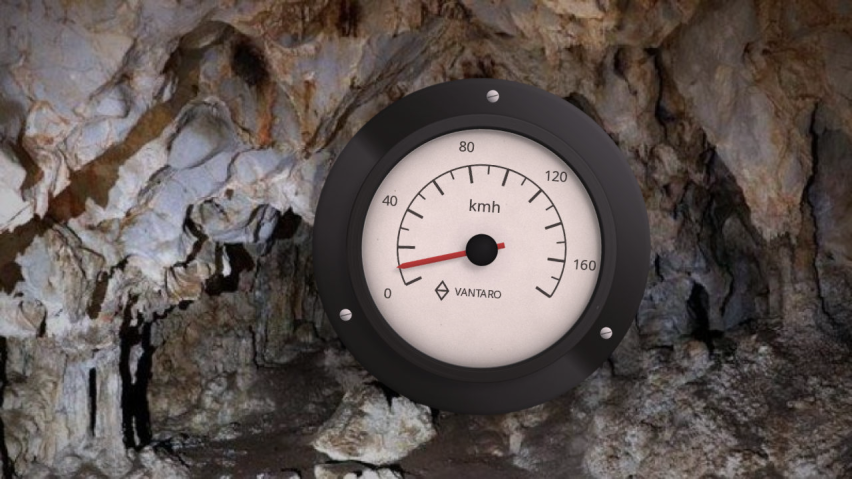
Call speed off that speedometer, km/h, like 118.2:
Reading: 10
